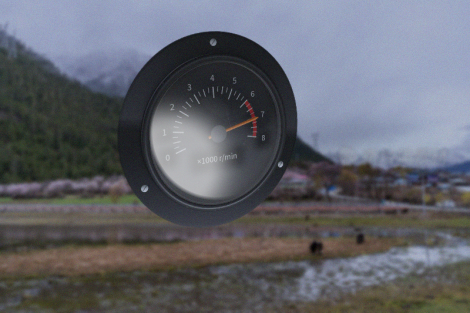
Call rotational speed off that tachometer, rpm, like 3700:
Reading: 7000
